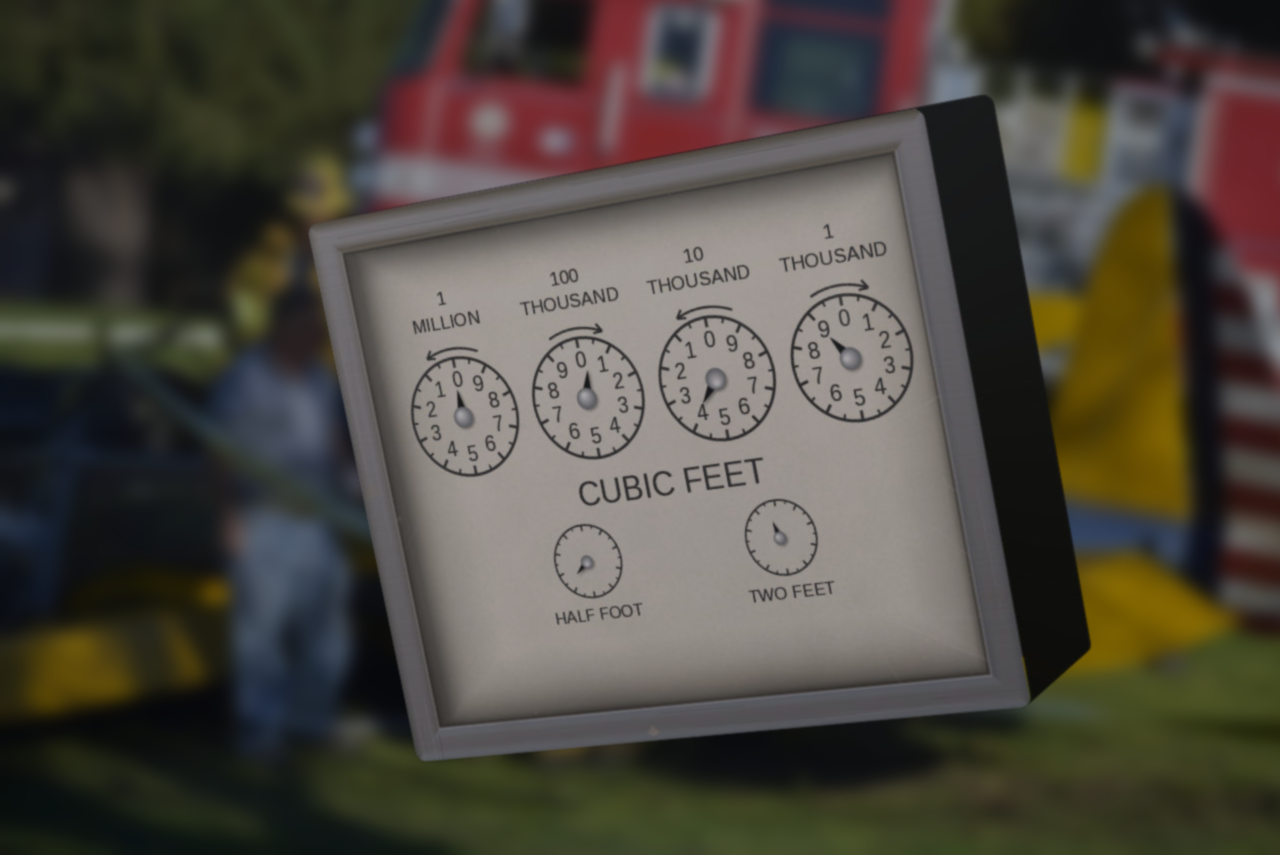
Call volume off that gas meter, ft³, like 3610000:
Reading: 3900
